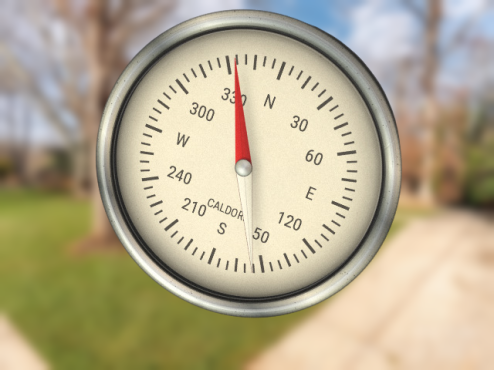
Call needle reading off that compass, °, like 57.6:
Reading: 335
